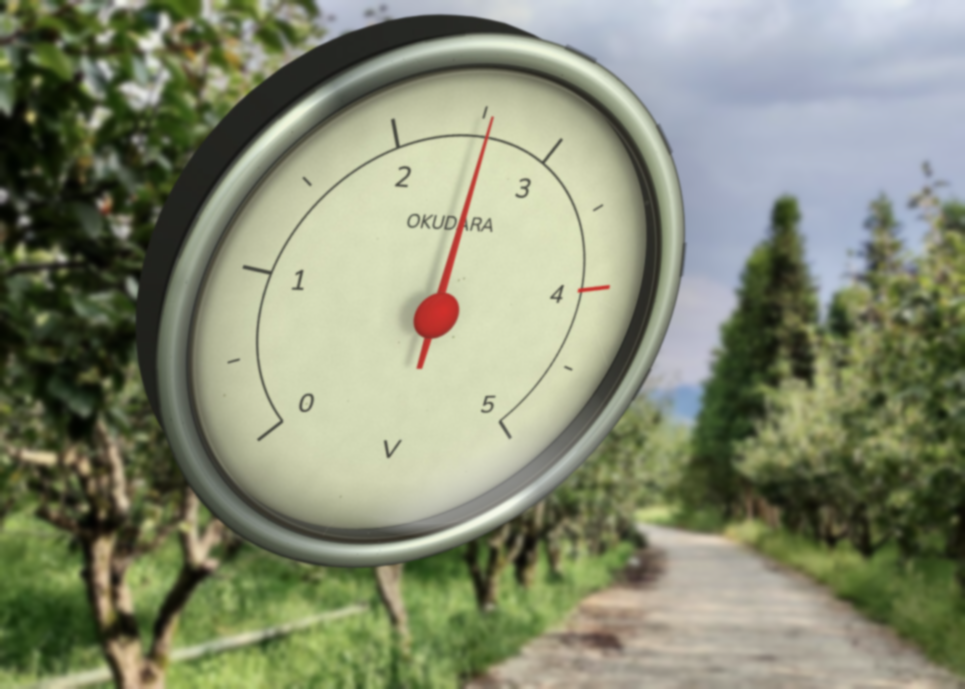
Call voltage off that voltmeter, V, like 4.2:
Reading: 2.5
